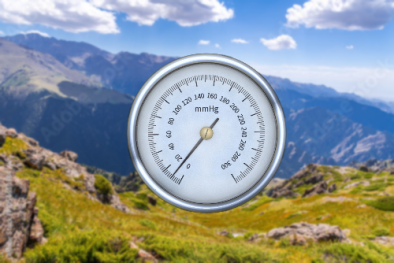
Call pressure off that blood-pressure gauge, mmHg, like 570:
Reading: 10
